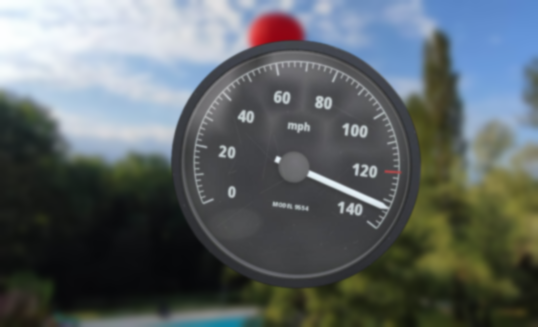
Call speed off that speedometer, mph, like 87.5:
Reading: 132
